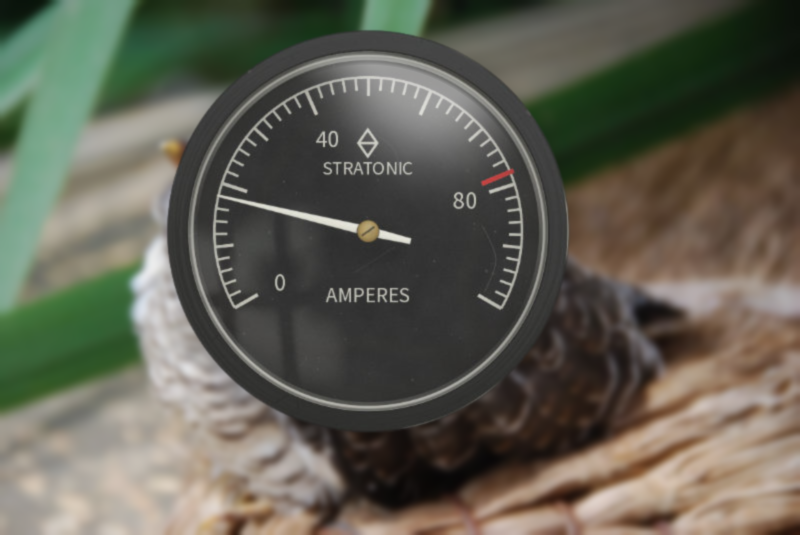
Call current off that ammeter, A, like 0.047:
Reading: 18
